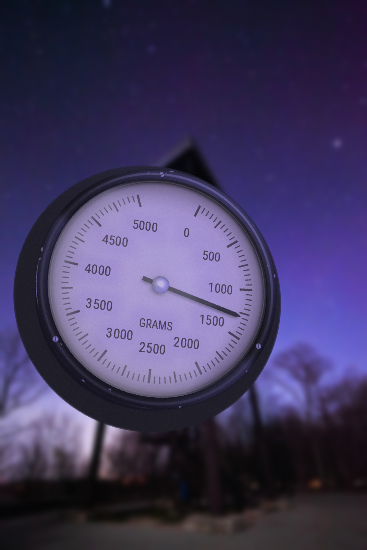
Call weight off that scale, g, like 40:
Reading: 1300
